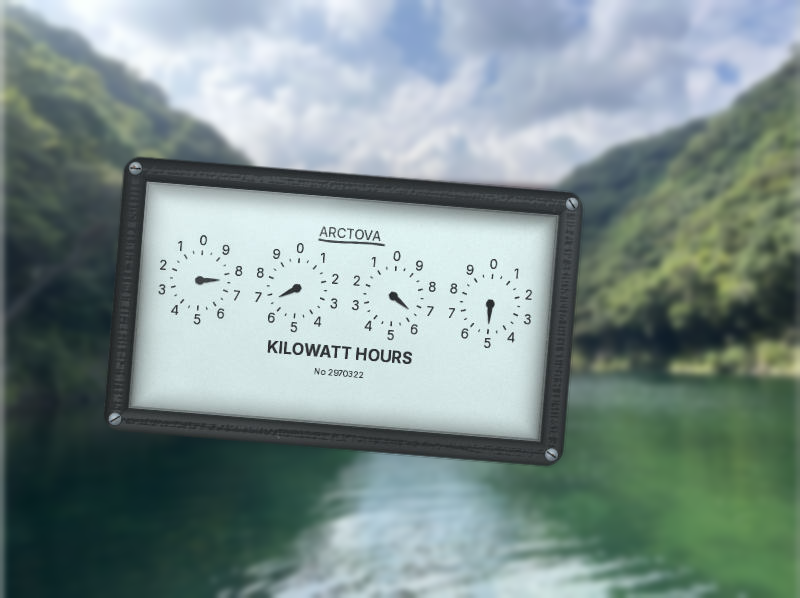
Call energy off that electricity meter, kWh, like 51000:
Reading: 7665
